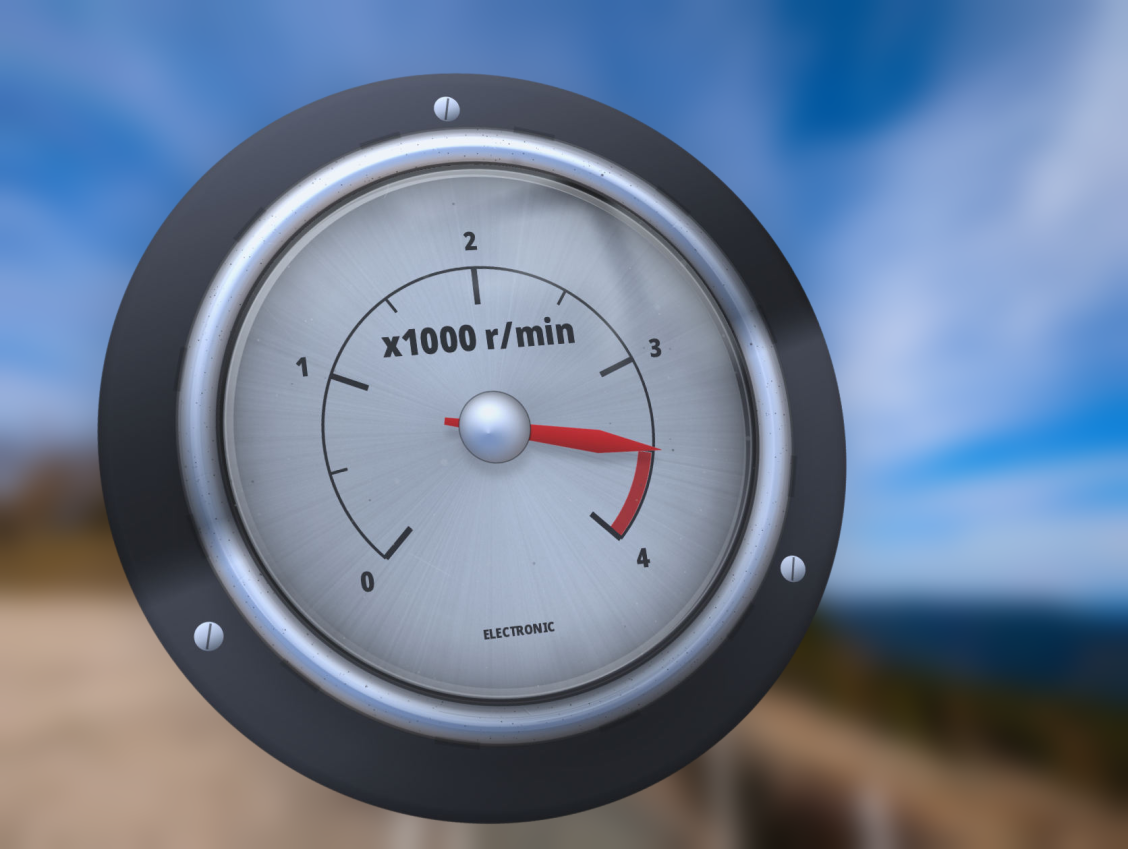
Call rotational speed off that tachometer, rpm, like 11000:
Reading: 3500
